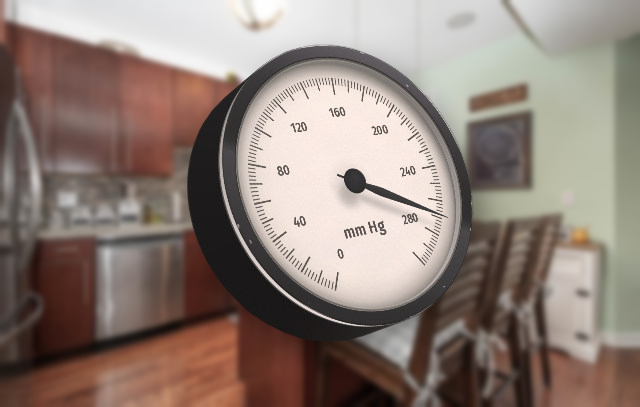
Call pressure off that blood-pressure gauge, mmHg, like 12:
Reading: 270
